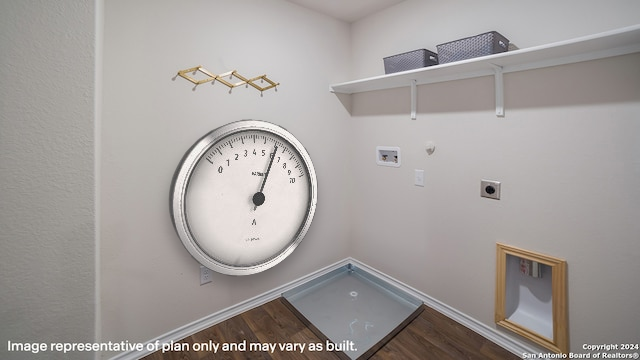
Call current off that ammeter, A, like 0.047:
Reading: 6
